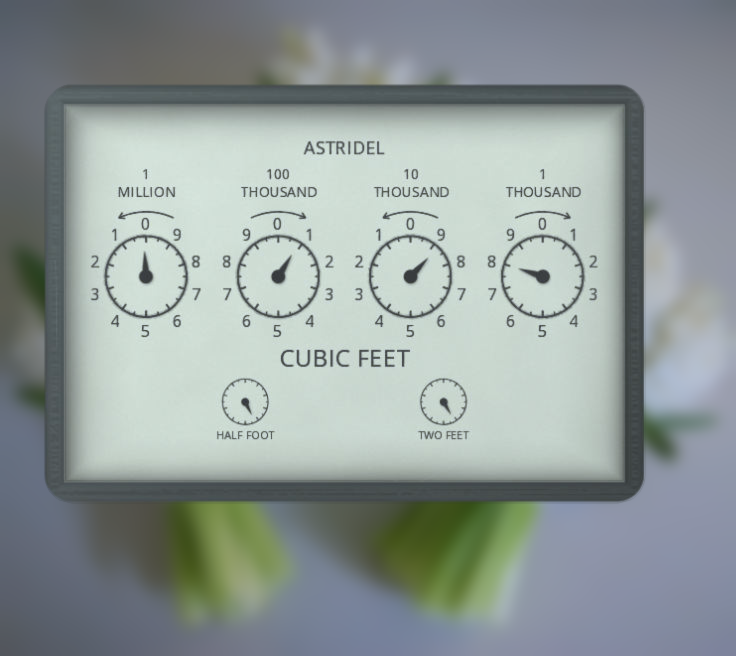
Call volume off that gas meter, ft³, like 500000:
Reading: 8800
